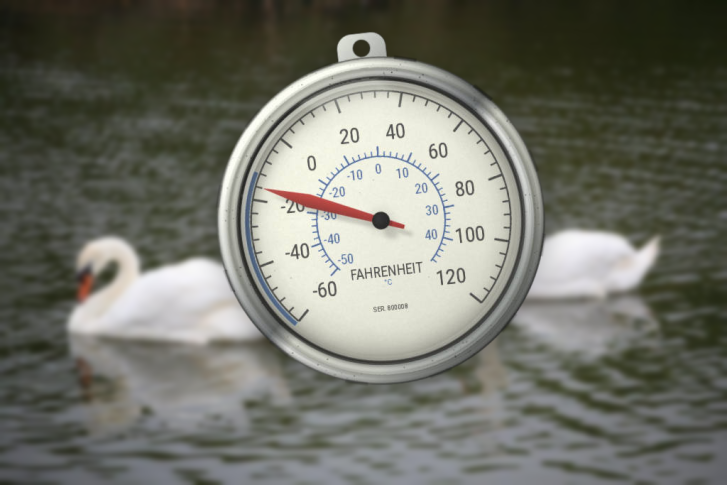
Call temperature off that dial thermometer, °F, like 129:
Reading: -16
